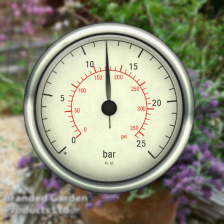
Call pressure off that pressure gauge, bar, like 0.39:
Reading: 12
